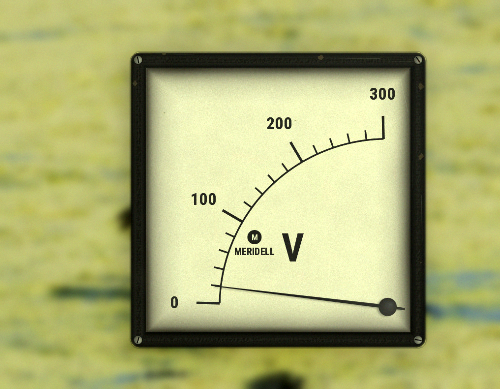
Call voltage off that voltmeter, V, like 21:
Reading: 20
